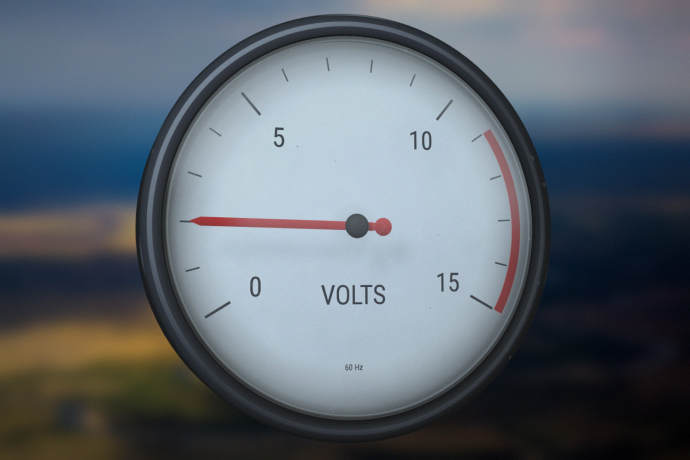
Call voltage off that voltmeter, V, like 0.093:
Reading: 2
